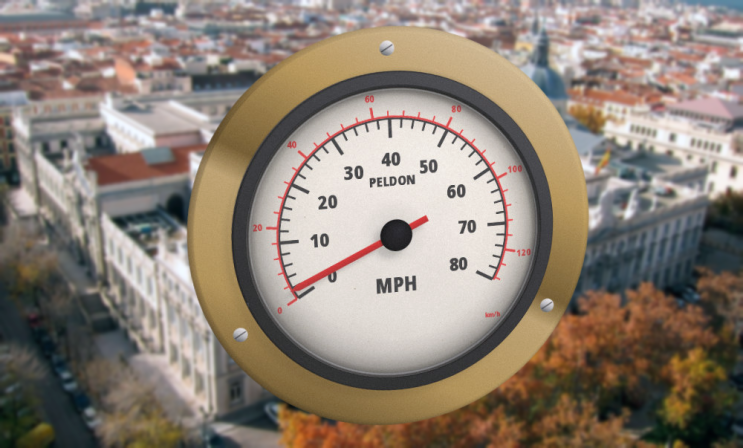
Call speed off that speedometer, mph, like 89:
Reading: 2
